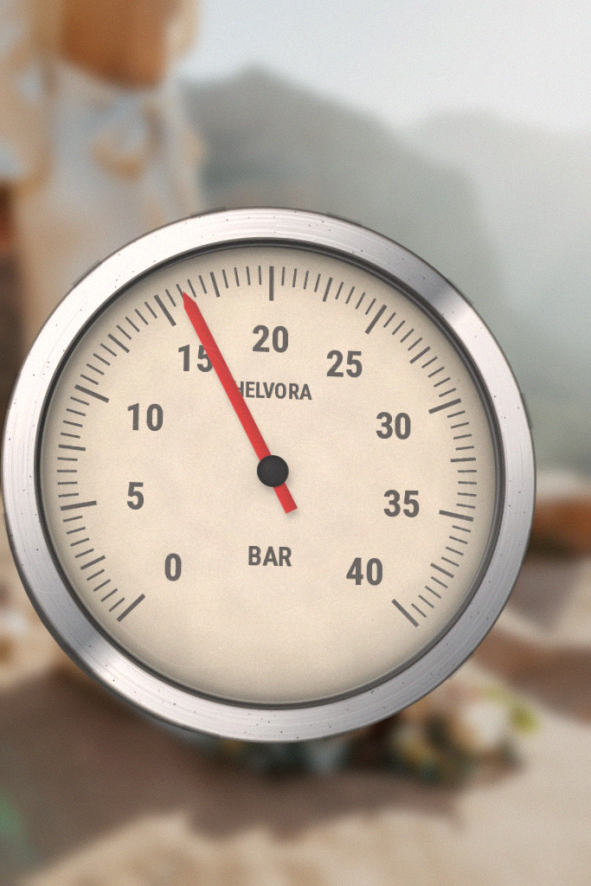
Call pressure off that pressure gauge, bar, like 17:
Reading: 16
